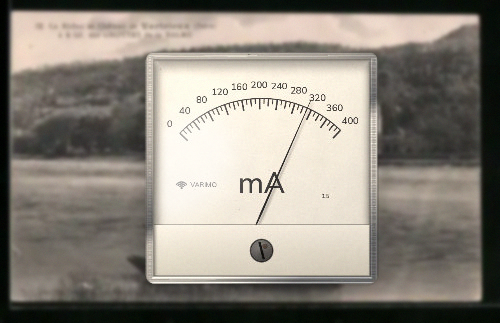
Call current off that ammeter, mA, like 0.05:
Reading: 310
